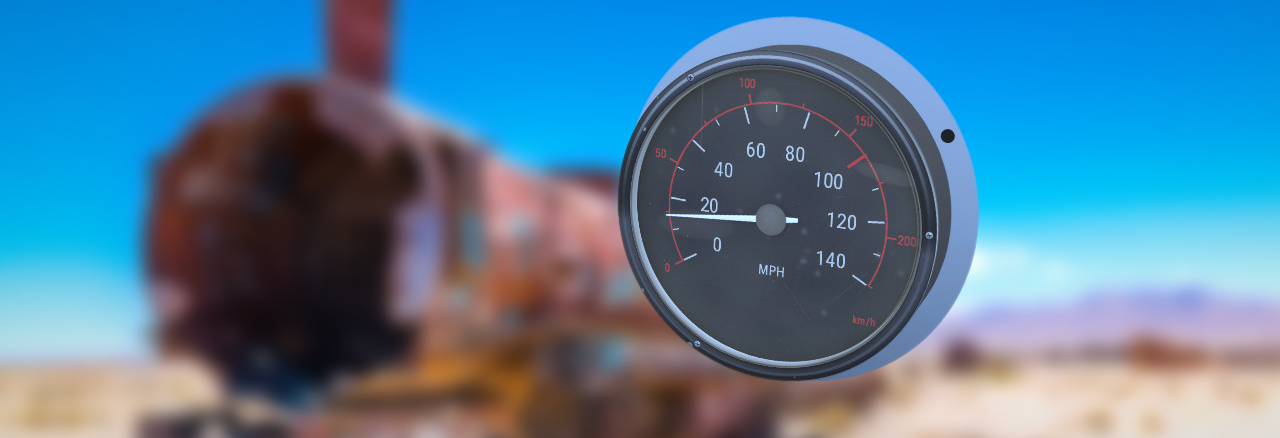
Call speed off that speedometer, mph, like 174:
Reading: 15
